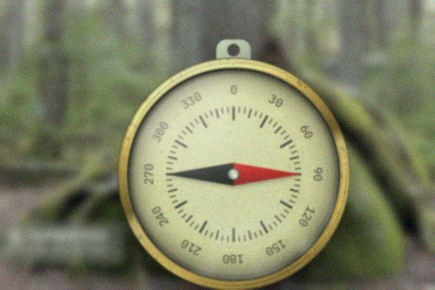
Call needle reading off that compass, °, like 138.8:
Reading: 90
